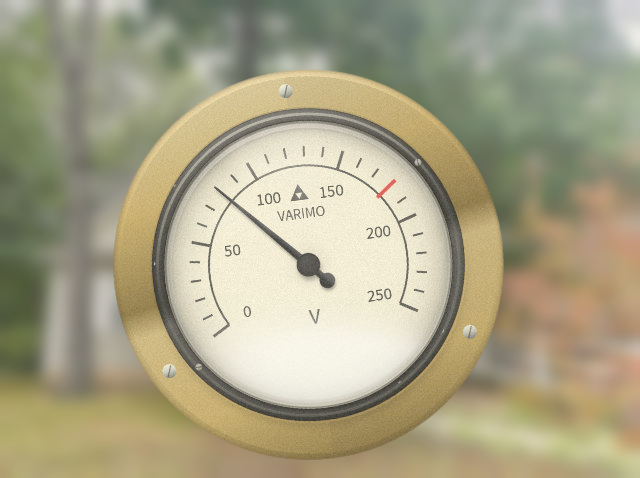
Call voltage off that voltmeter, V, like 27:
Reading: 80
